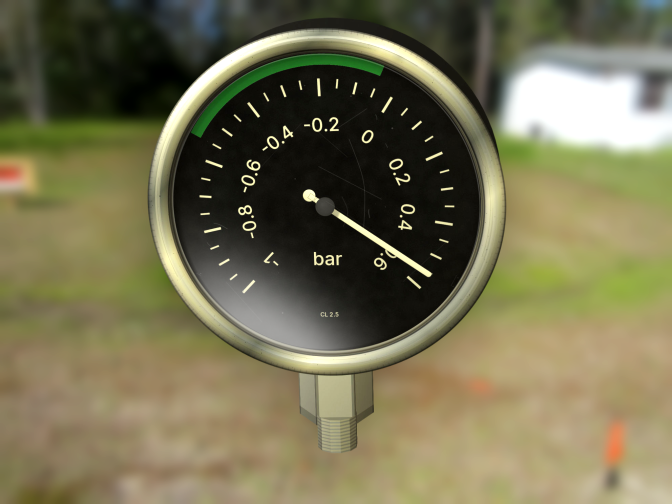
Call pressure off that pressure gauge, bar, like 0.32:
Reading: 0.55
